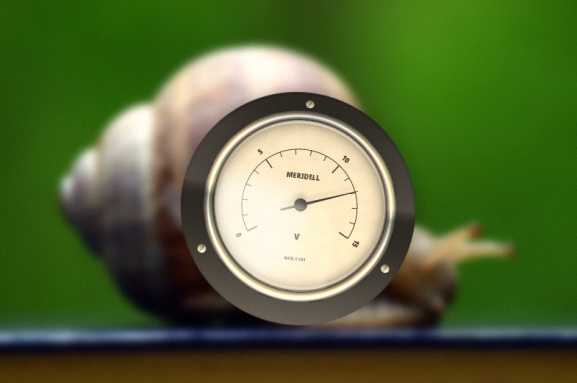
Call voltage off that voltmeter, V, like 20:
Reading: 12
